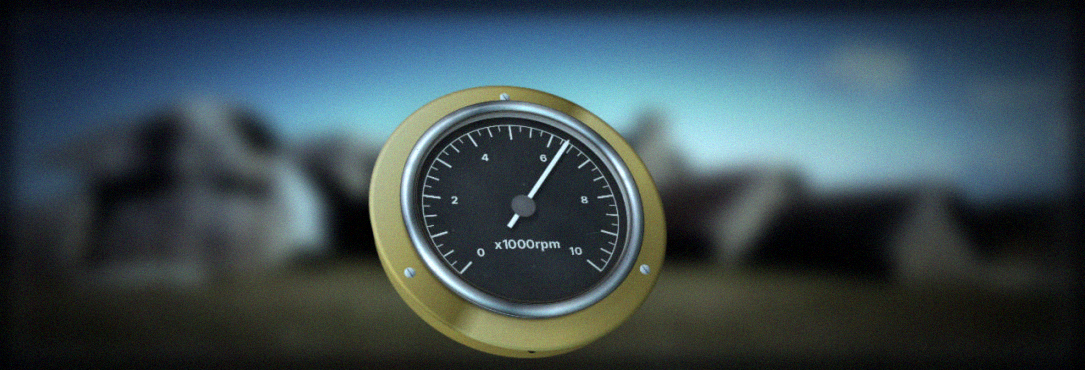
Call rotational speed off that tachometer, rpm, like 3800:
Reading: 6375
